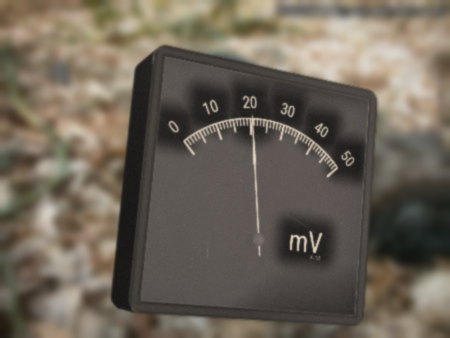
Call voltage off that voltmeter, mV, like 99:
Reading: 20
